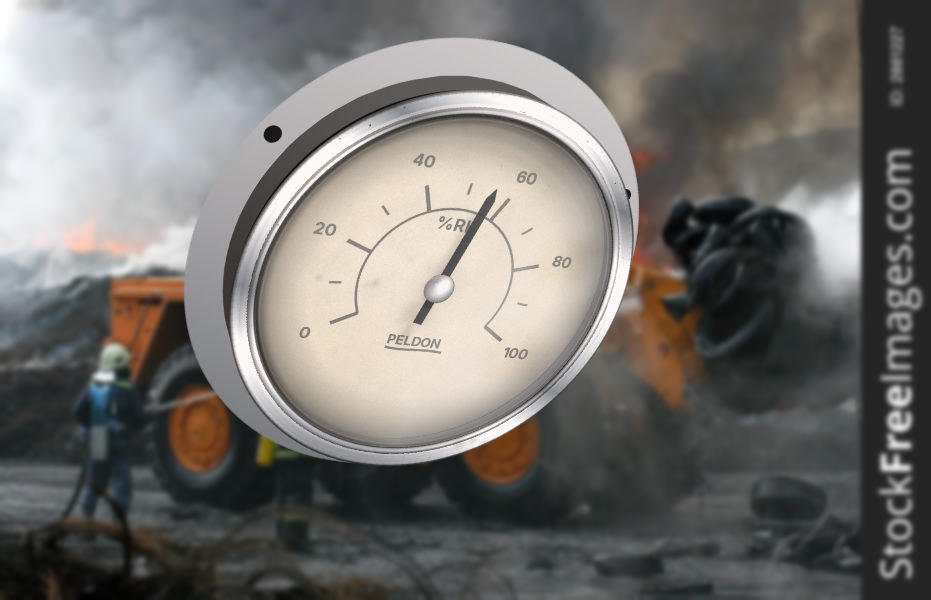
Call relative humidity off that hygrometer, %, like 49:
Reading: 55
